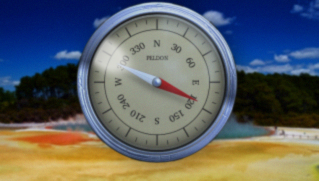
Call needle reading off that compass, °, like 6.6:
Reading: 115
